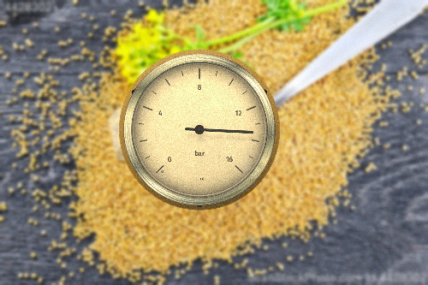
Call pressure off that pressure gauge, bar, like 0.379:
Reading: 13.5
